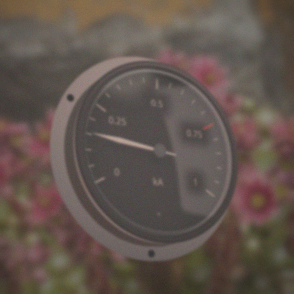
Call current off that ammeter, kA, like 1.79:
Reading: 0.15
